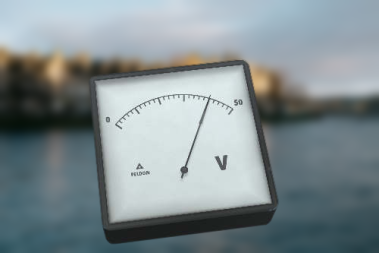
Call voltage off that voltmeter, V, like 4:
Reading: 40
